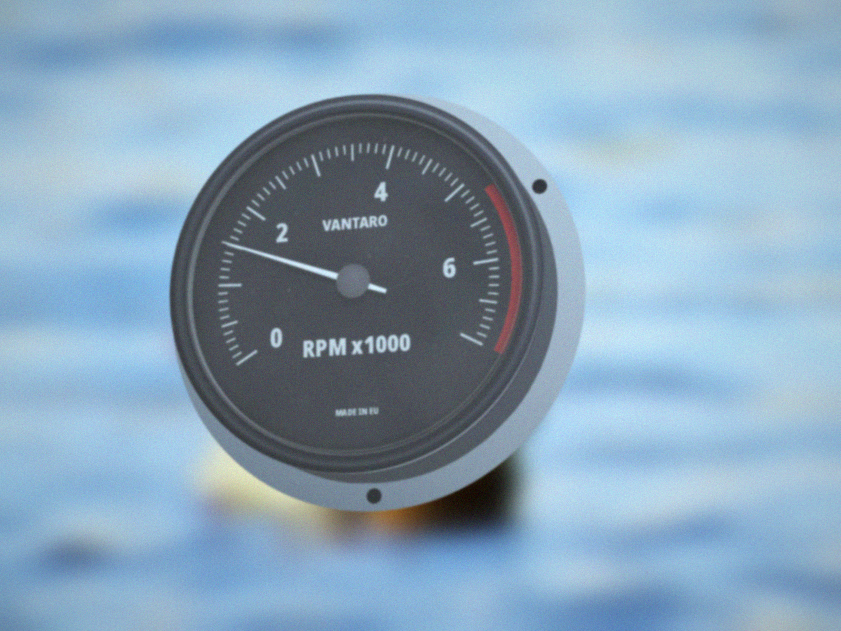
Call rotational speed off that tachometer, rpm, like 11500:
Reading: 1500
